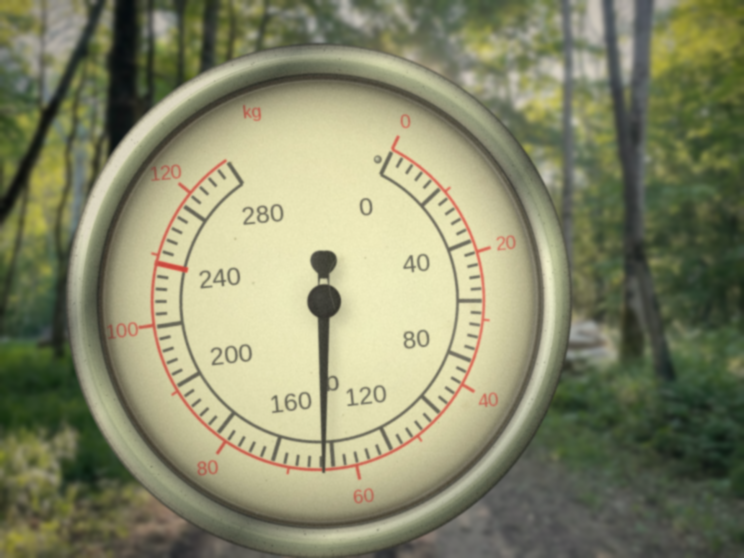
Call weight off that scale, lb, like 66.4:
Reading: 144
